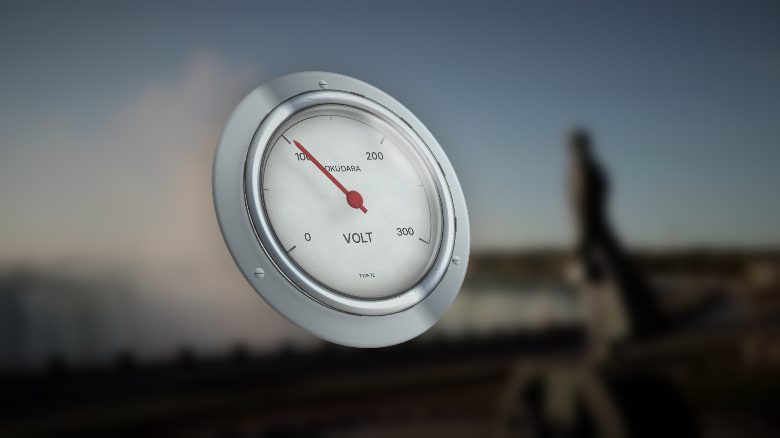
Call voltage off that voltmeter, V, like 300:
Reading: 100
